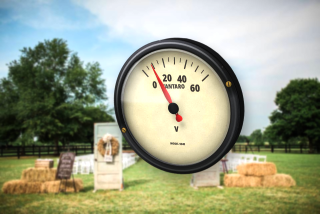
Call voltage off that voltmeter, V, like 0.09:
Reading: 10
